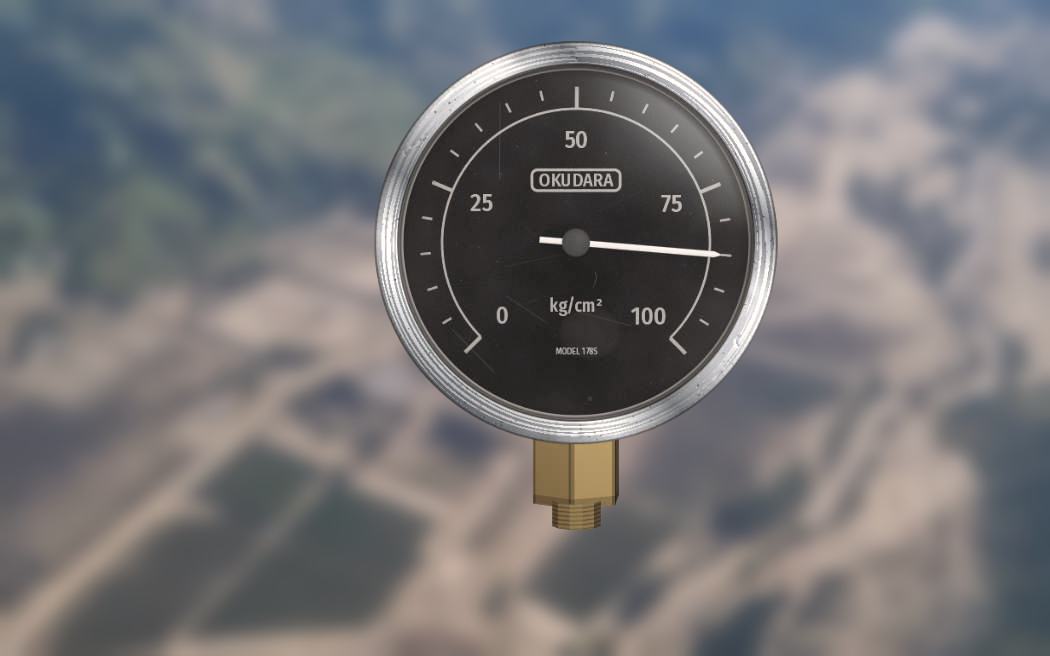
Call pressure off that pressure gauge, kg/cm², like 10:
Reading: 85
